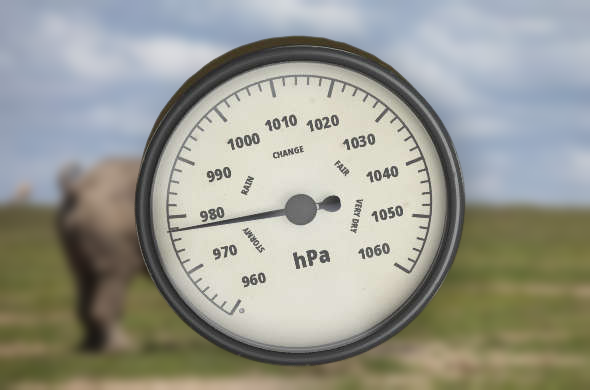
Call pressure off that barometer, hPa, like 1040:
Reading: 978
